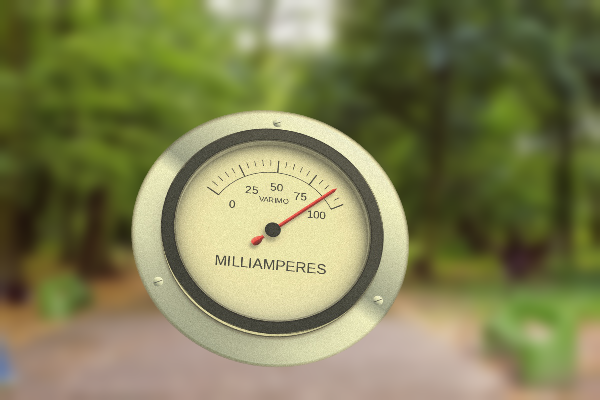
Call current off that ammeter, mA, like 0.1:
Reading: 90
